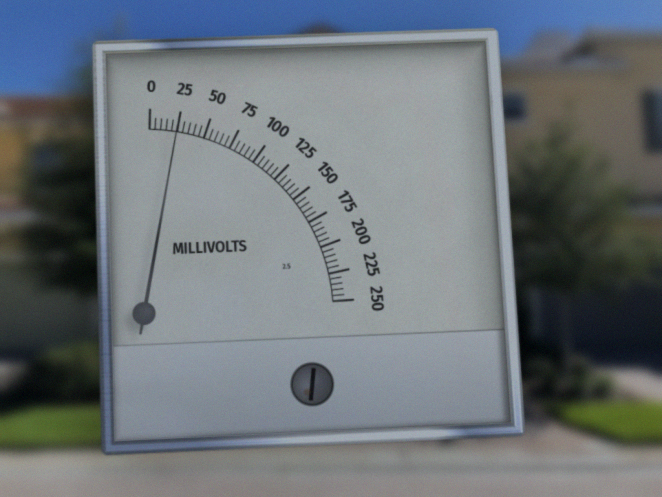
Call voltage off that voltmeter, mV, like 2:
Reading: 25
